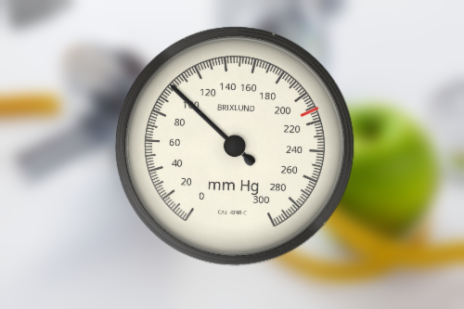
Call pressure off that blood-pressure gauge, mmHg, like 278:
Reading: 100
